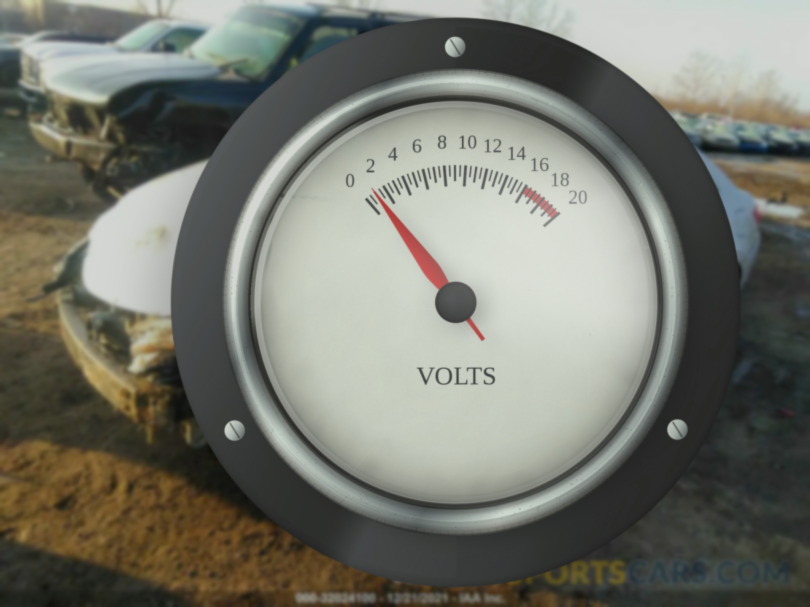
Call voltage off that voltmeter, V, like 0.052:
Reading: 1
